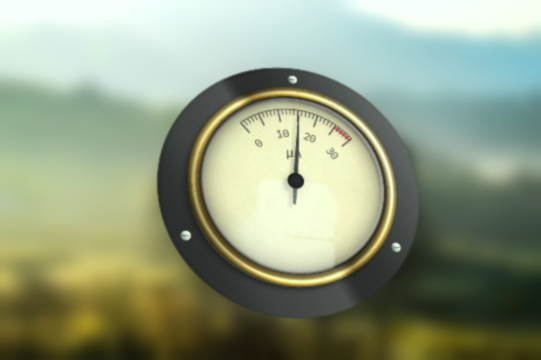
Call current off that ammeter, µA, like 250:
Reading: 15
